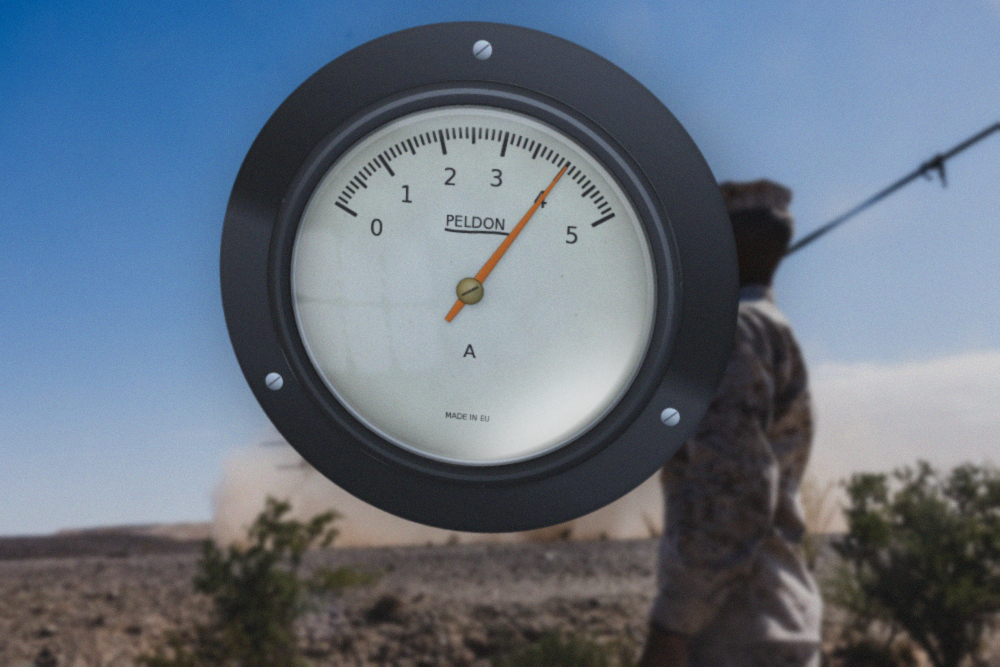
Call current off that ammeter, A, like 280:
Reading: 4
